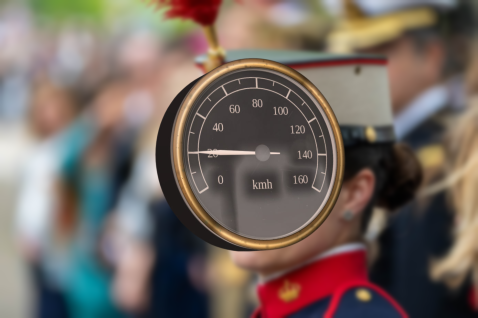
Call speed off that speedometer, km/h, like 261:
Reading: 20
